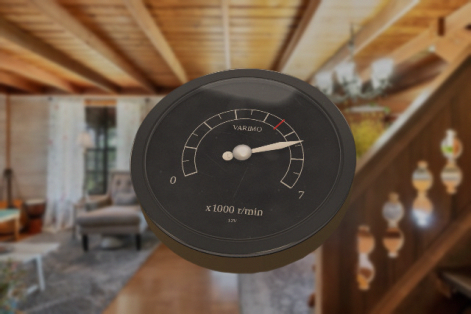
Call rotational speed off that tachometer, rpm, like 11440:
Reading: 5500
